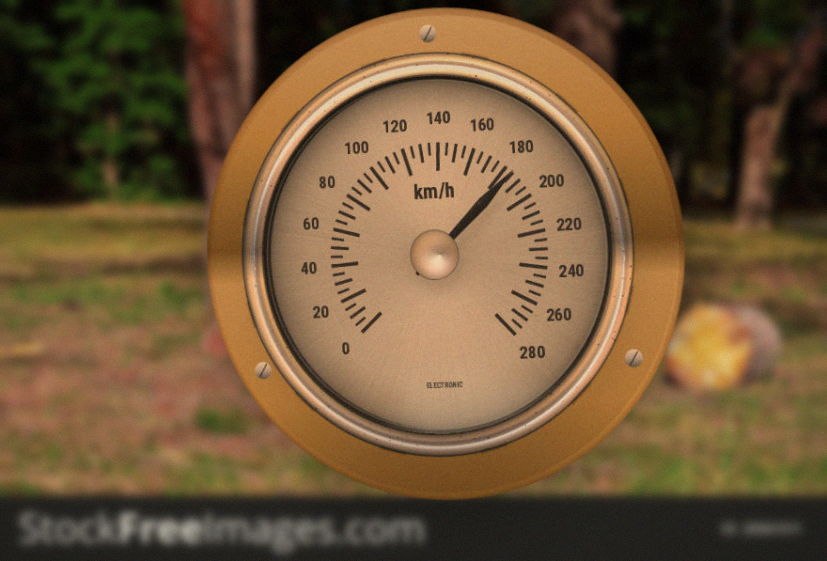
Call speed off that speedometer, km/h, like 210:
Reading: 185
